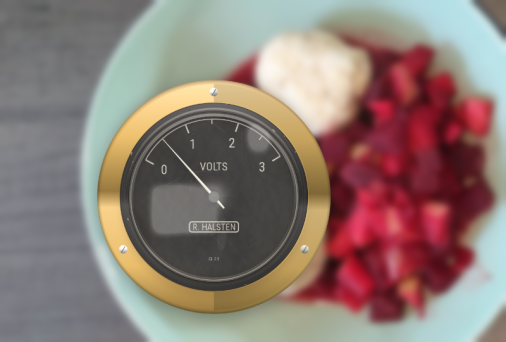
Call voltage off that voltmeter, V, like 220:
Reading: 0.5
